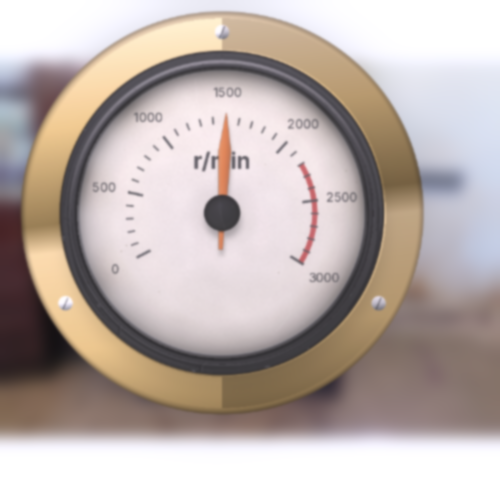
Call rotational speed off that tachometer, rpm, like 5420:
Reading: 1500
